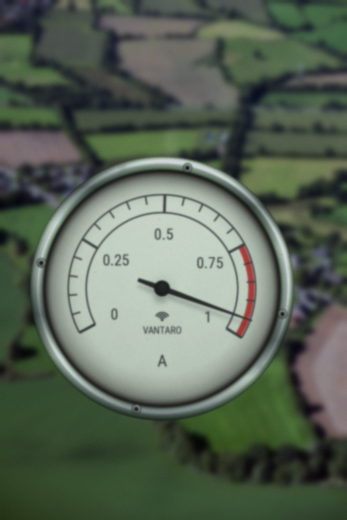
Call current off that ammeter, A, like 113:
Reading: 0.95
